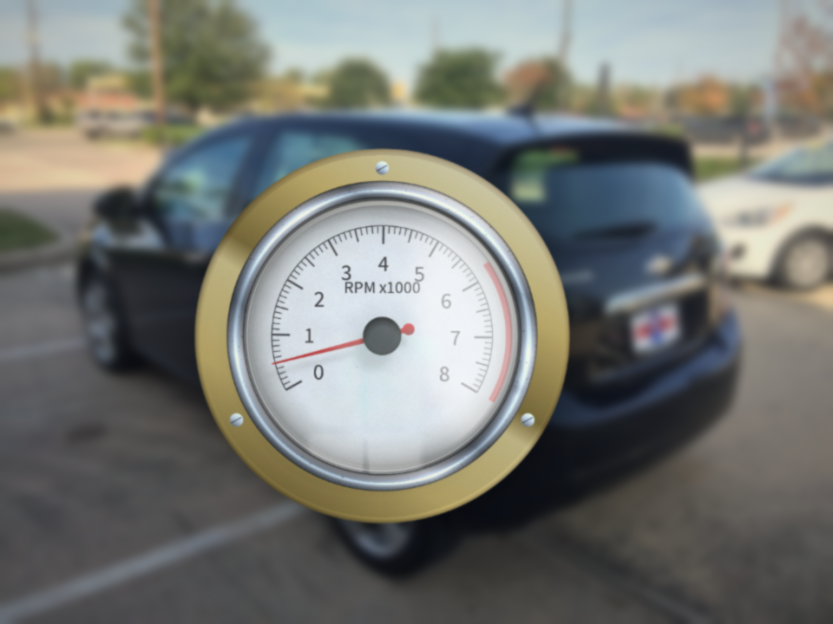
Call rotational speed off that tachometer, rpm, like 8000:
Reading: 500
